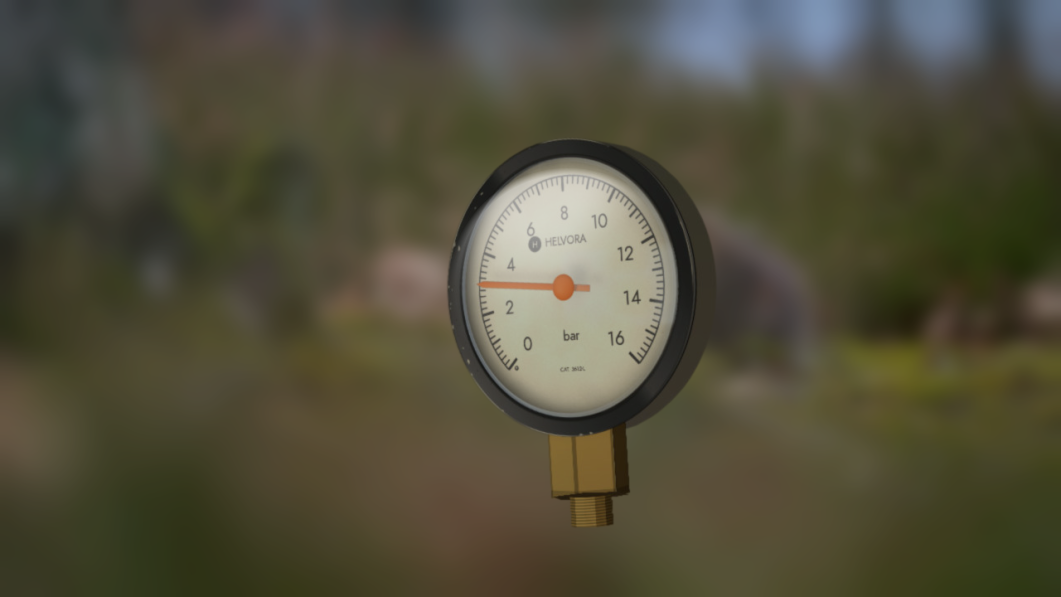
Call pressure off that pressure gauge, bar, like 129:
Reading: 3
